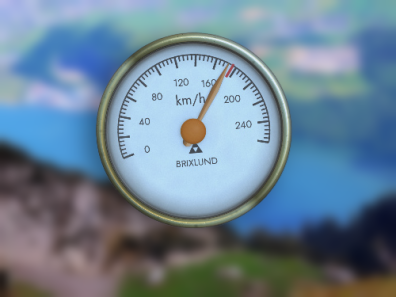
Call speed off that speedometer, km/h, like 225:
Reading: 172
